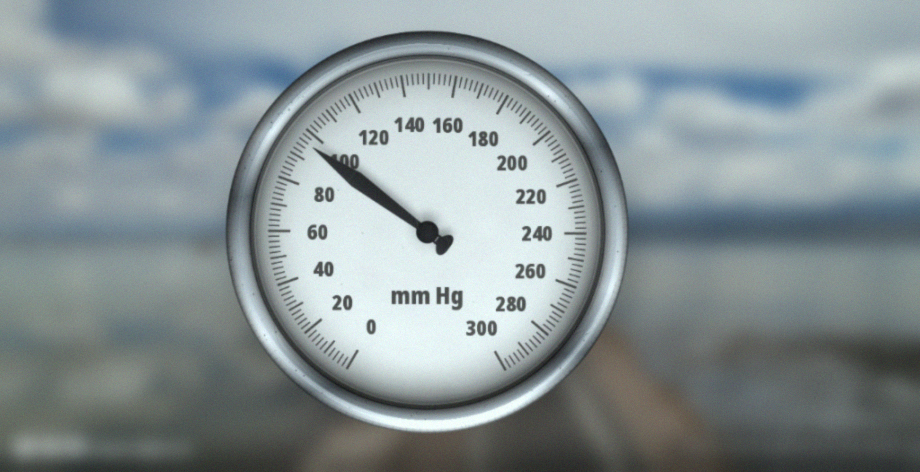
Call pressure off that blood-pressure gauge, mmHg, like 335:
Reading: 96
